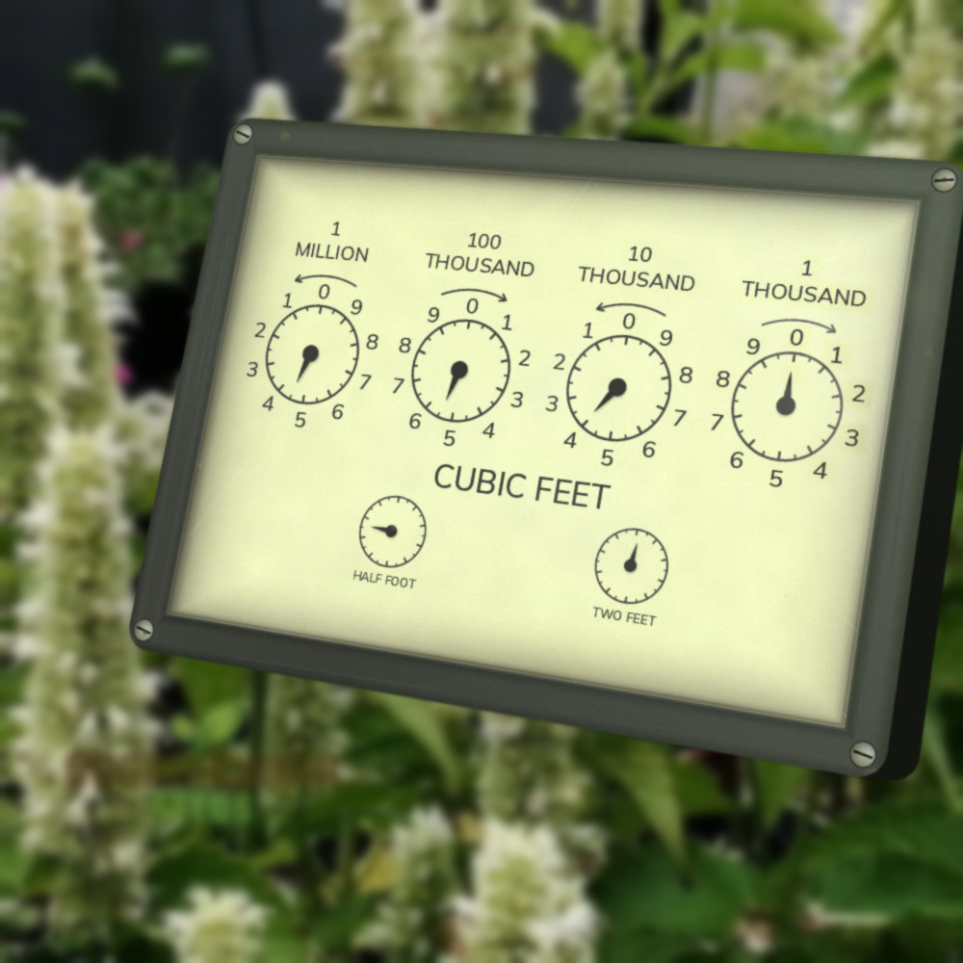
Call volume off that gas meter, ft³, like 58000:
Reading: 454000
